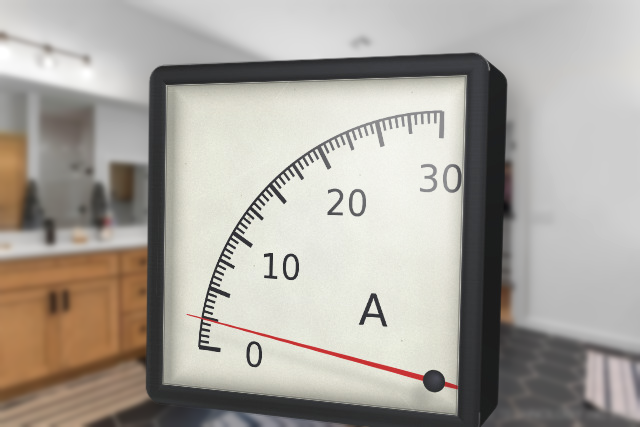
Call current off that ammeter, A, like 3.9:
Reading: 2.5
